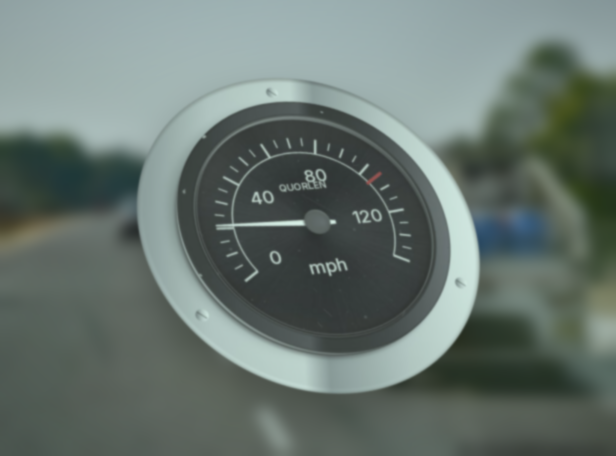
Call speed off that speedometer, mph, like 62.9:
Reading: 20
